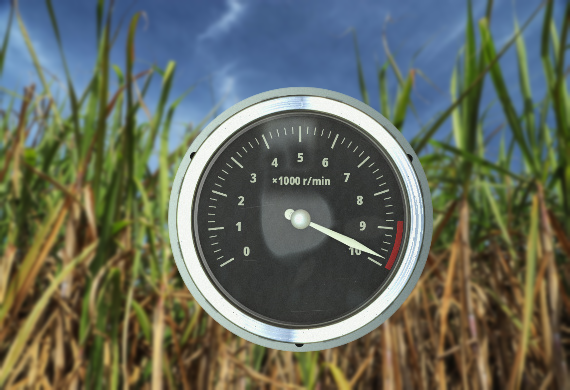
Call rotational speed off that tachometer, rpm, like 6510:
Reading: 9800
